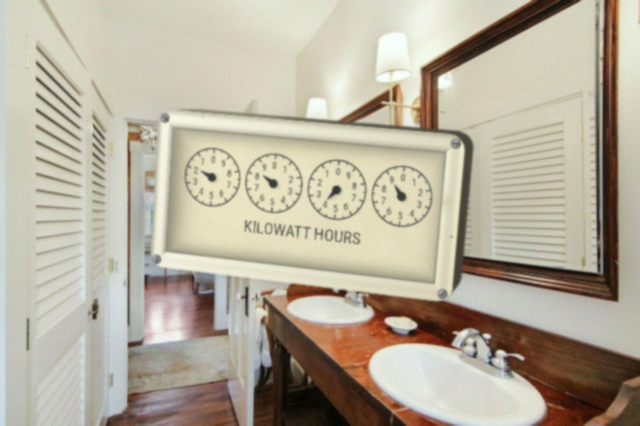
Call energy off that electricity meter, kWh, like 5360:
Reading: 1839
